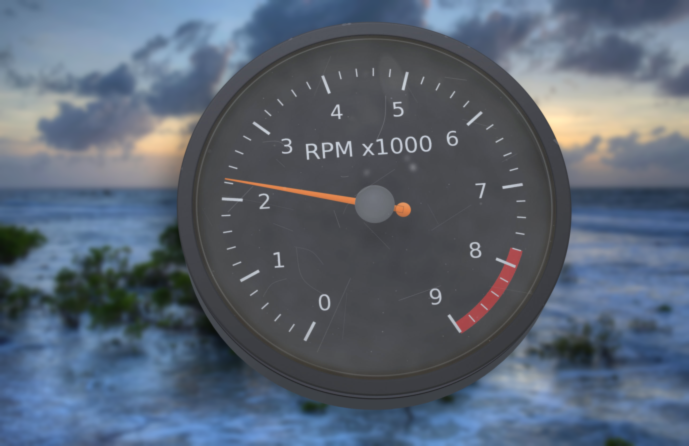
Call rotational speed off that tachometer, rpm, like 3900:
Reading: 2200
